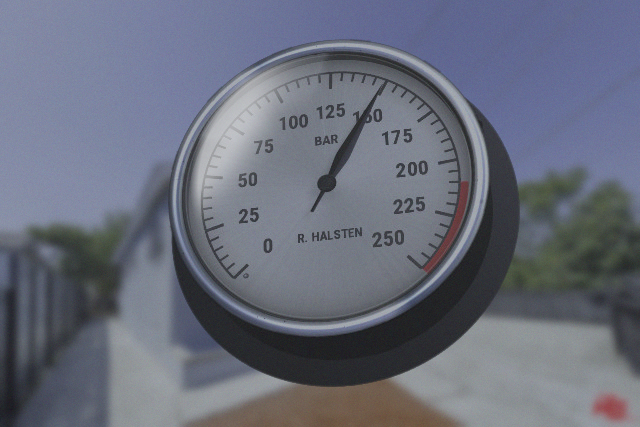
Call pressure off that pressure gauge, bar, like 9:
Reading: 150
